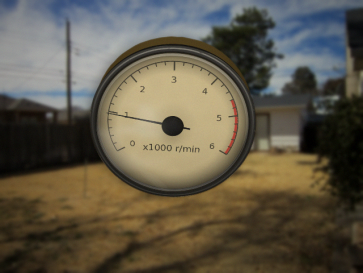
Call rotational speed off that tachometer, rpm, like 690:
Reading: 1000
